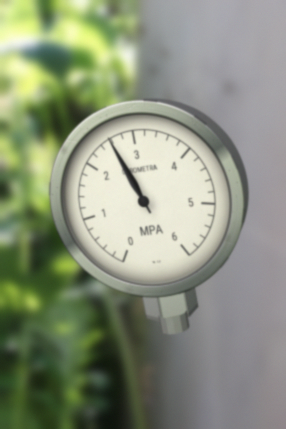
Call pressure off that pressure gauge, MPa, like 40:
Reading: 2.6
